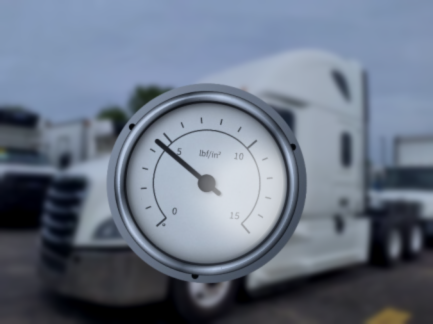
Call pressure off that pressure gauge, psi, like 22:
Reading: 4.5
